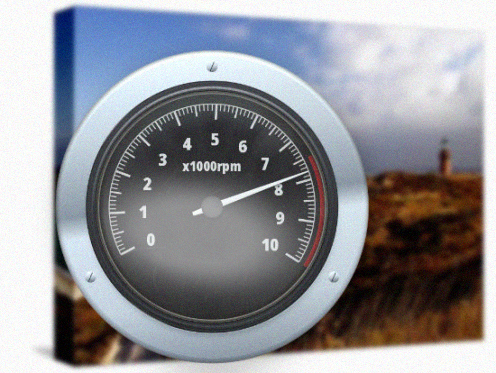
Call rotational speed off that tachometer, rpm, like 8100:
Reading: 7800
